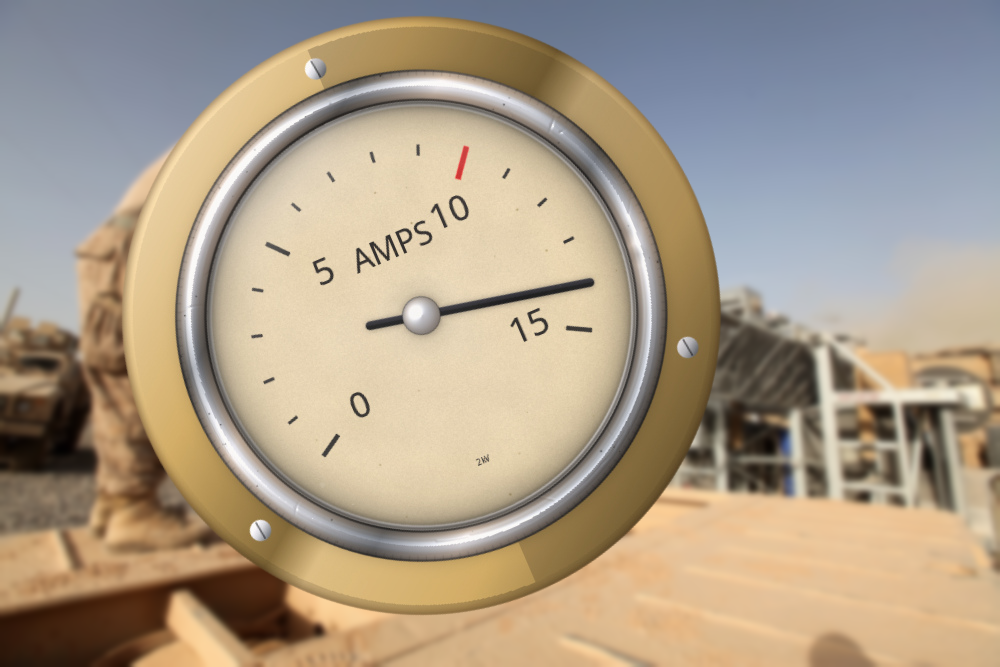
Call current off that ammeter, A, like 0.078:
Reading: 14
